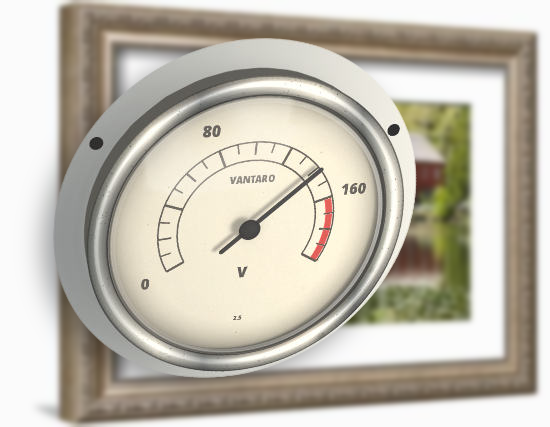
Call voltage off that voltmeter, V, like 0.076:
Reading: 140
